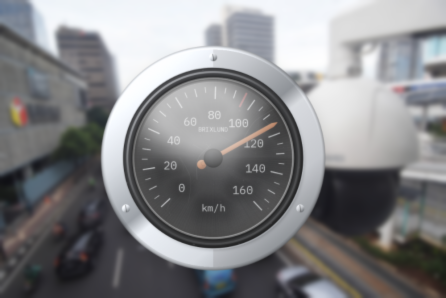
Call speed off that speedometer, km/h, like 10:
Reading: 115
